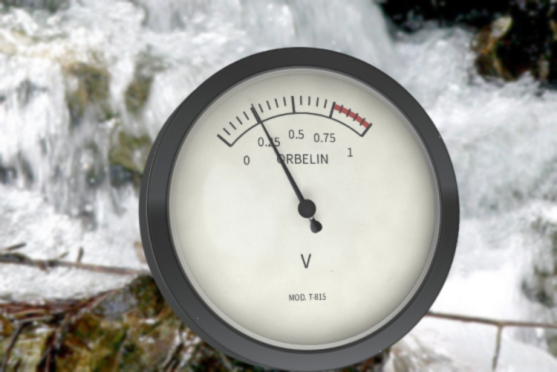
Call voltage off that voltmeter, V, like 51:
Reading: 0.25
